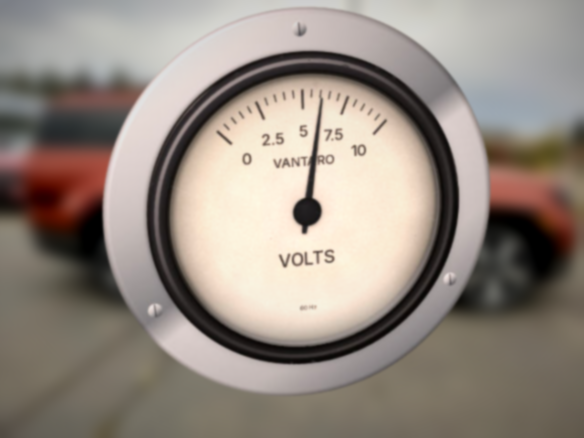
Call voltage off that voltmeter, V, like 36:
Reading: 6
